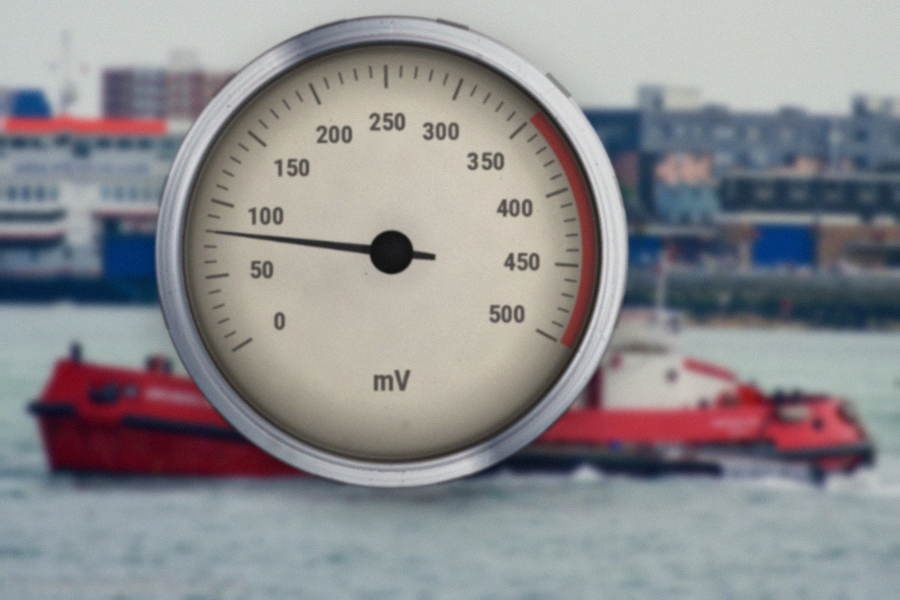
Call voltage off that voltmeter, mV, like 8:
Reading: 80
